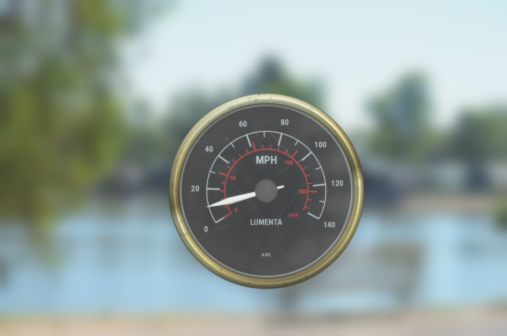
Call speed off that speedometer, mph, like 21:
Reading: 10
